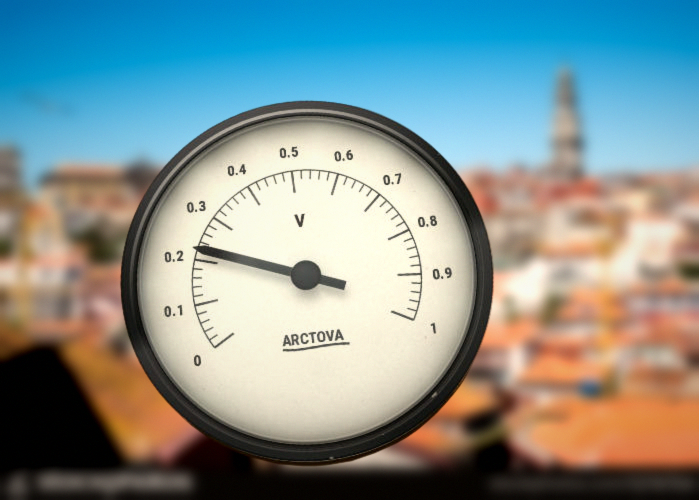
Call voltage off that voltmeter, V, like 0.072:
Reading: 0.22
